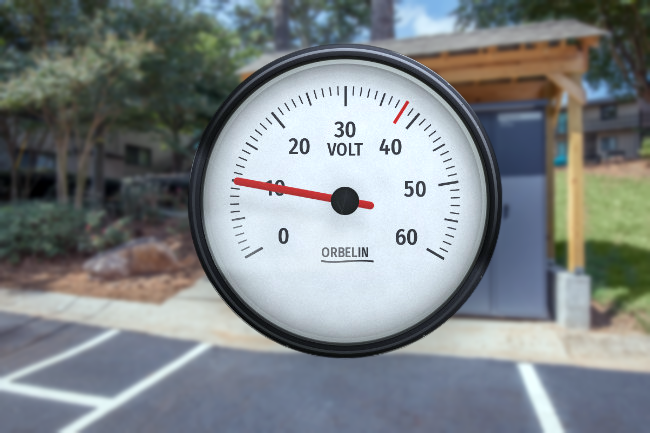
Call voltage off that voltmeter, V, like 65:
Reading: 10
